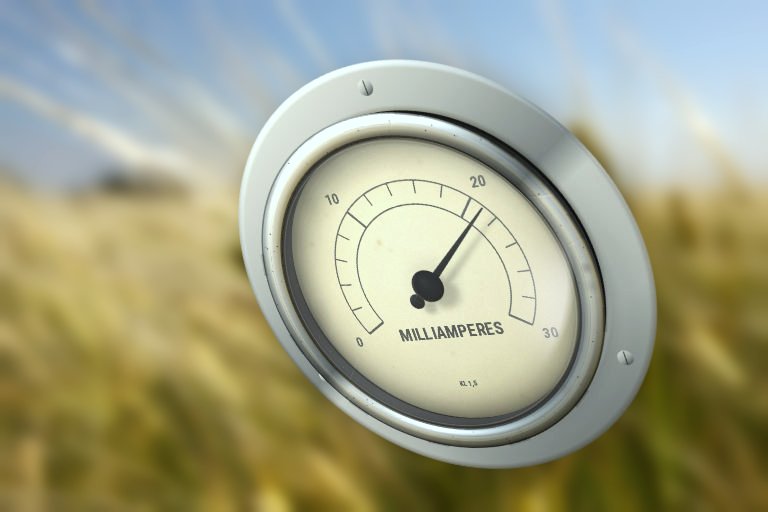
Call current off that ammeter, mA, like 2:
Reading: 21
